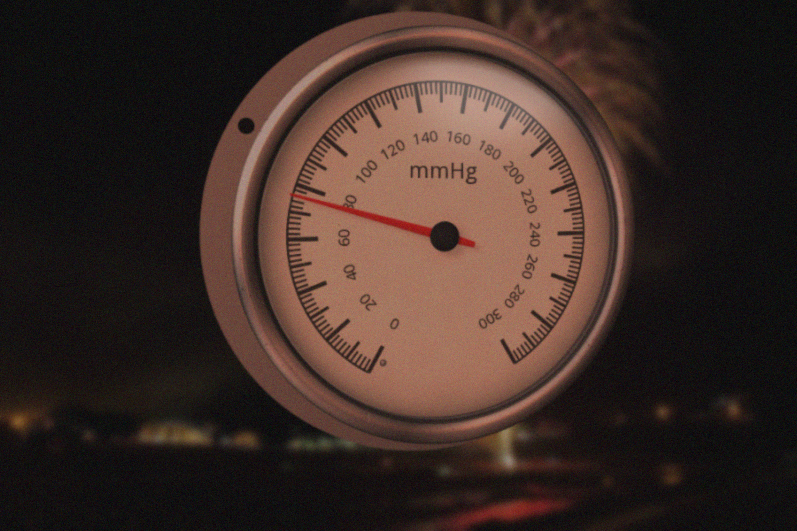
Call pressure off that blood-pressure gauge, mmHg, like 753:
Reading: 76
